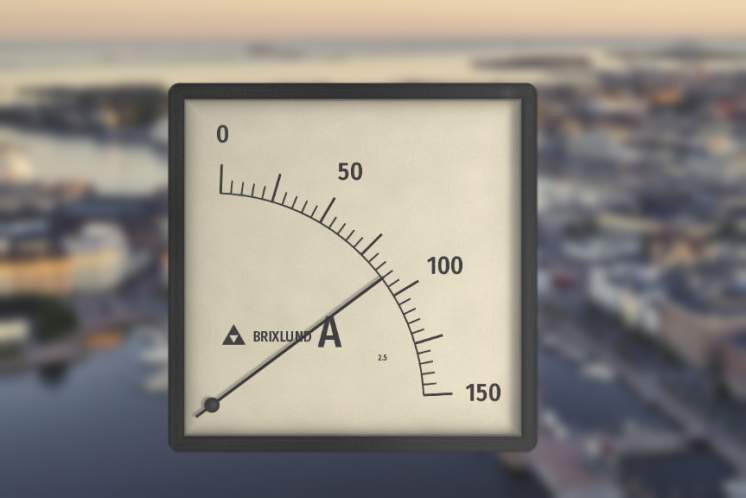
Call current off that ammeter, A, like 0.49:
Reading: 90
